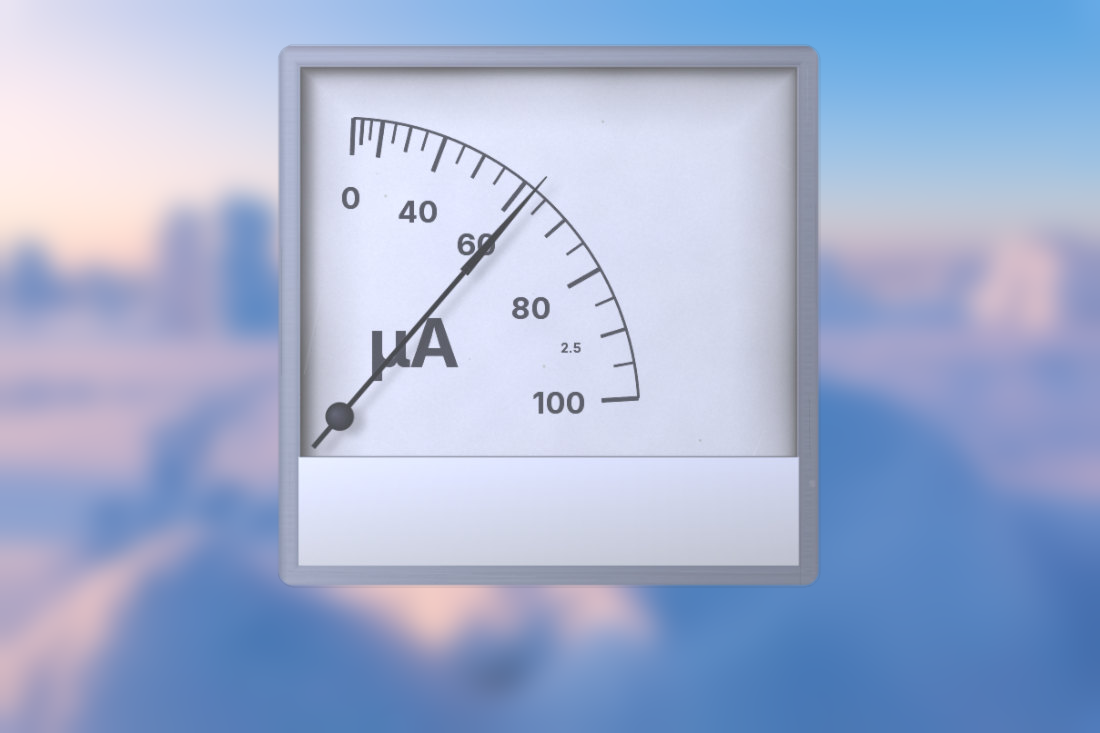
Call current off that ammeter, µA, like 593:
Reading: 62.5
